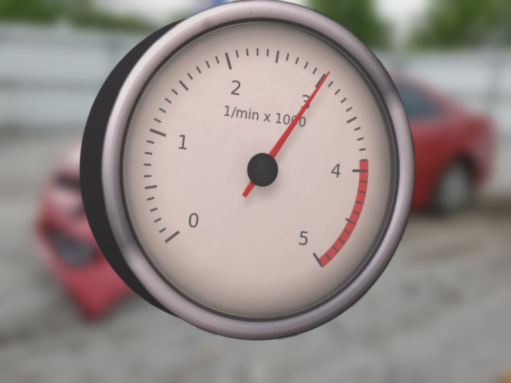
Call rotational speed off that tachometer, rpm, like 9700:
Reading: 3000
